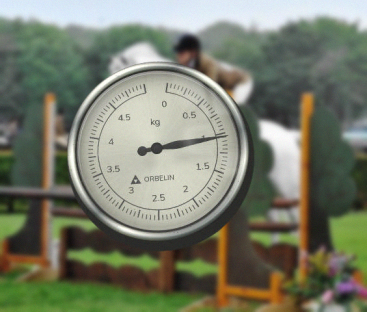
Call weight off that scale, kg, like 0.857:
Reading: 1.05
